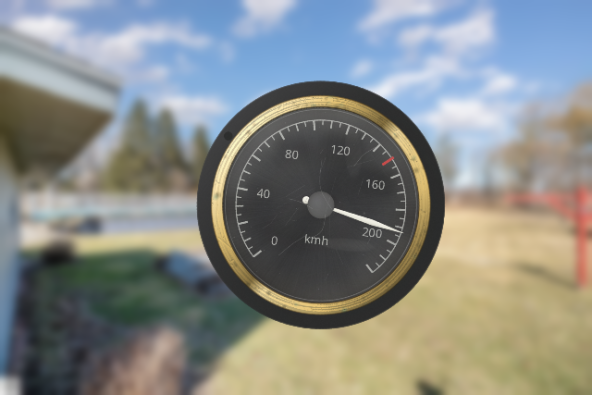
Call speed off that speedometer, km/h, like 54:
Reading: 192.5
